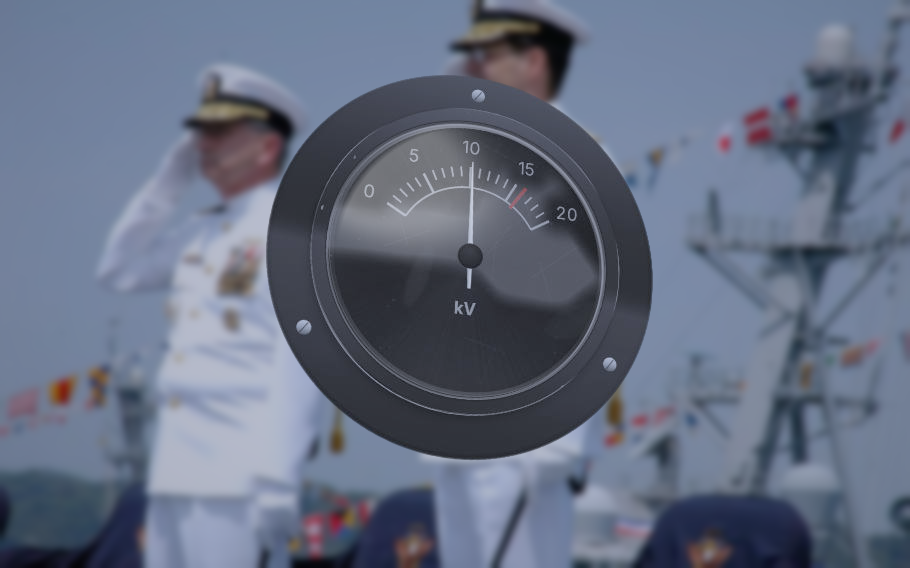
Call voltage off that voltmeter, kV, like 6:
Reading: 10
